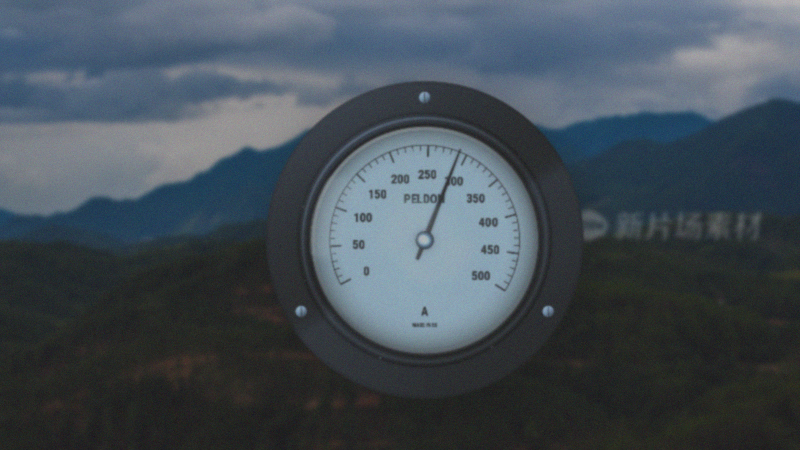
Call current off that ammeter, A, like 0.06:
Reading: 290
